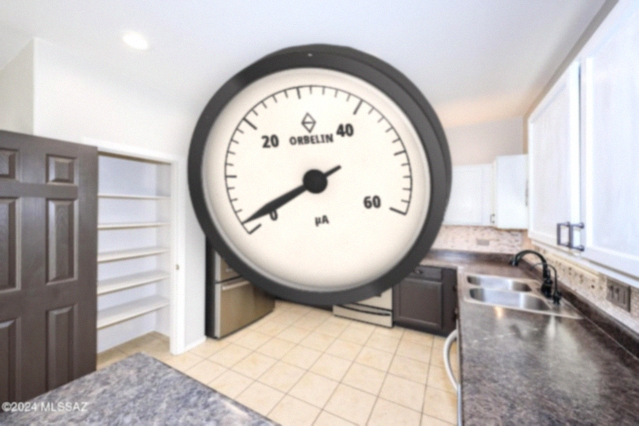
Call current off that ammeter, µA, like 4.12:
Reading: 2
